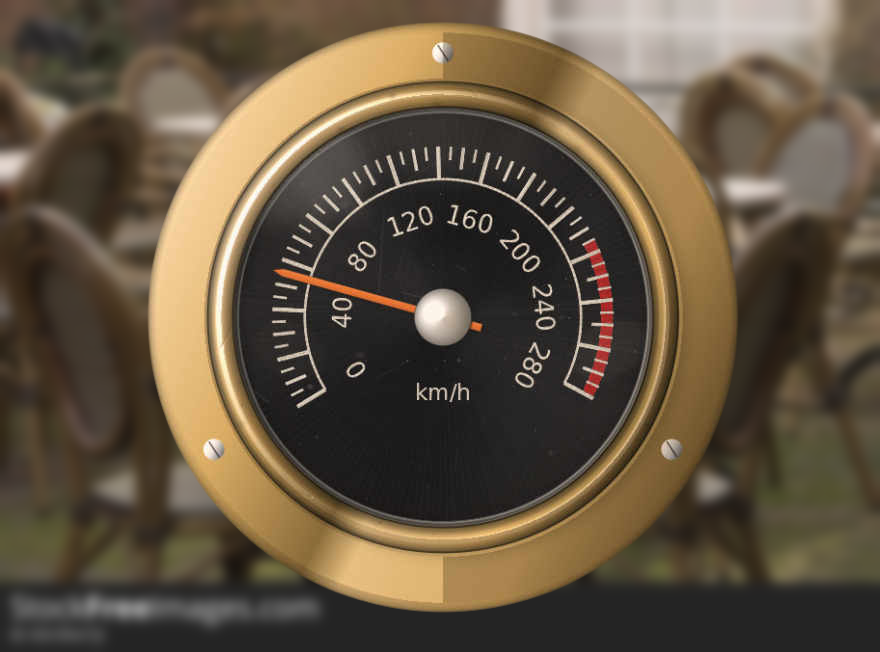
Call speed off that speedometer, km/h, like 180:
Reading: 55
